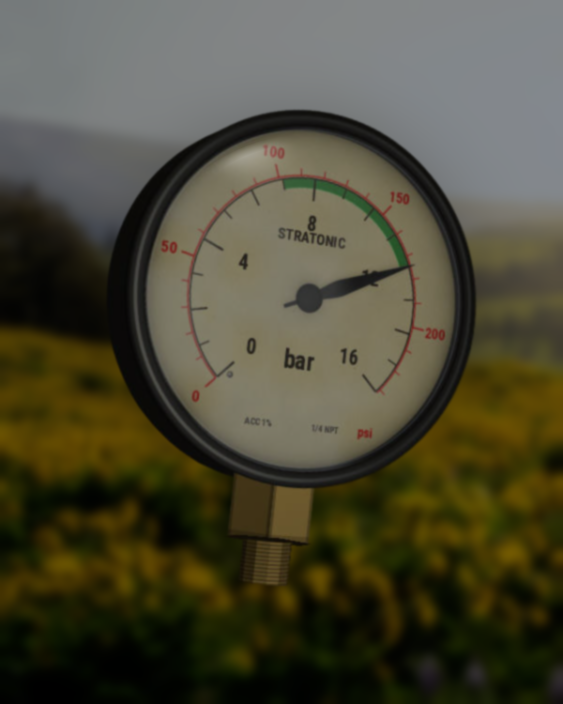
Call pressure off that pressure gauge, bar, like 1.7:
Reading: 12
